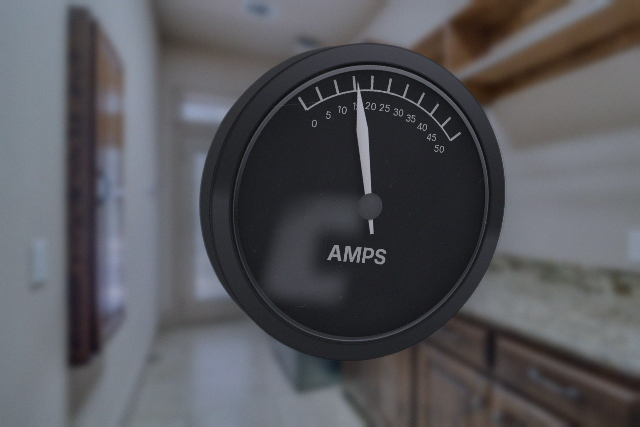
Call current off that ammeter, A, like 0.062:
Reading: 15
